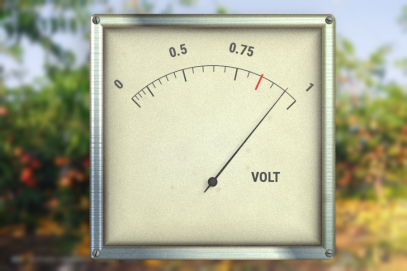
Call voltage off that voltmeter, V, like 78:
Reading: 0.95
